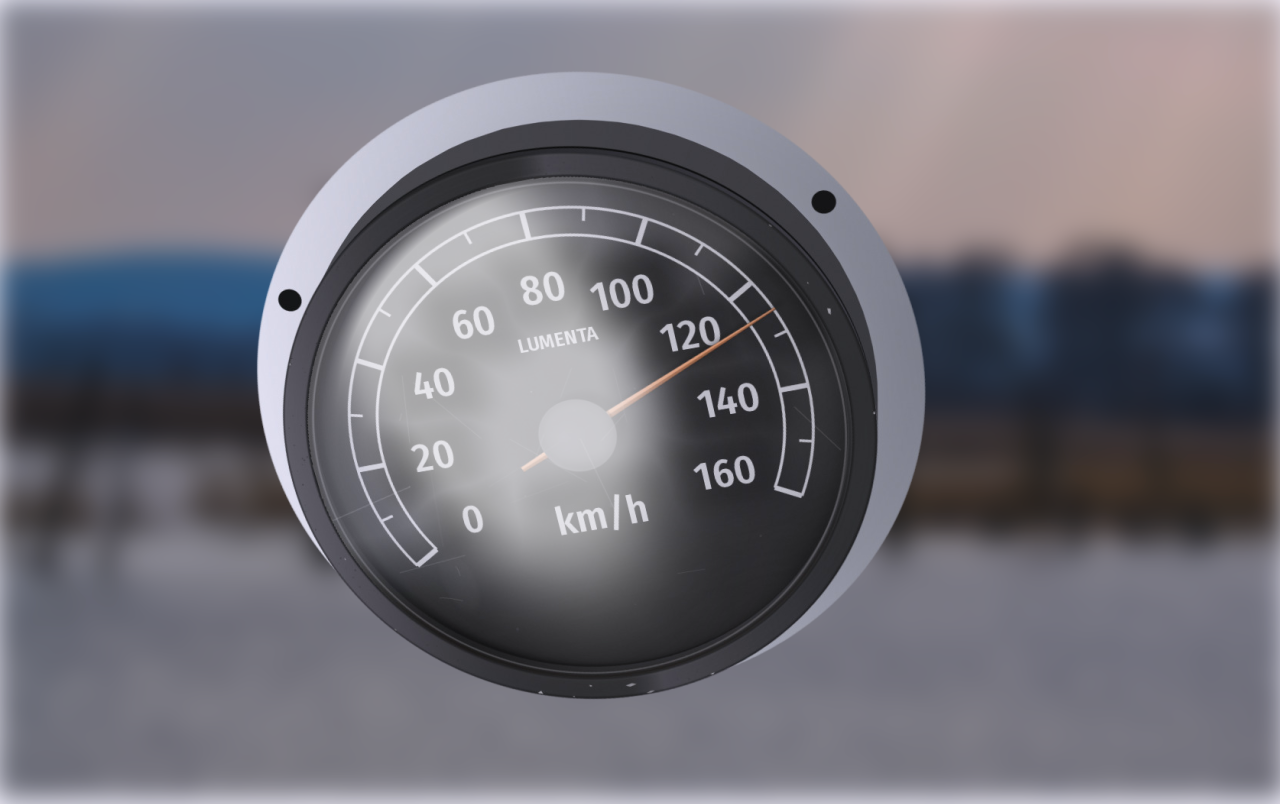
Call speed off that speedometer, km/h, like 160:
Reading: 125
